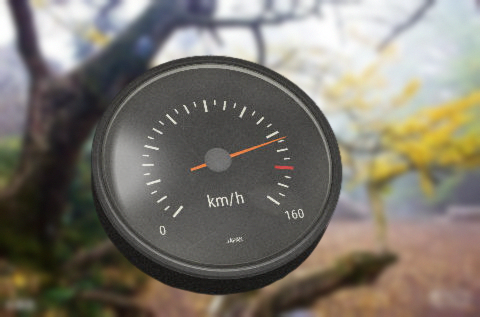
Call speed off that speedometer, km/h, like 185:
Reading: 125
